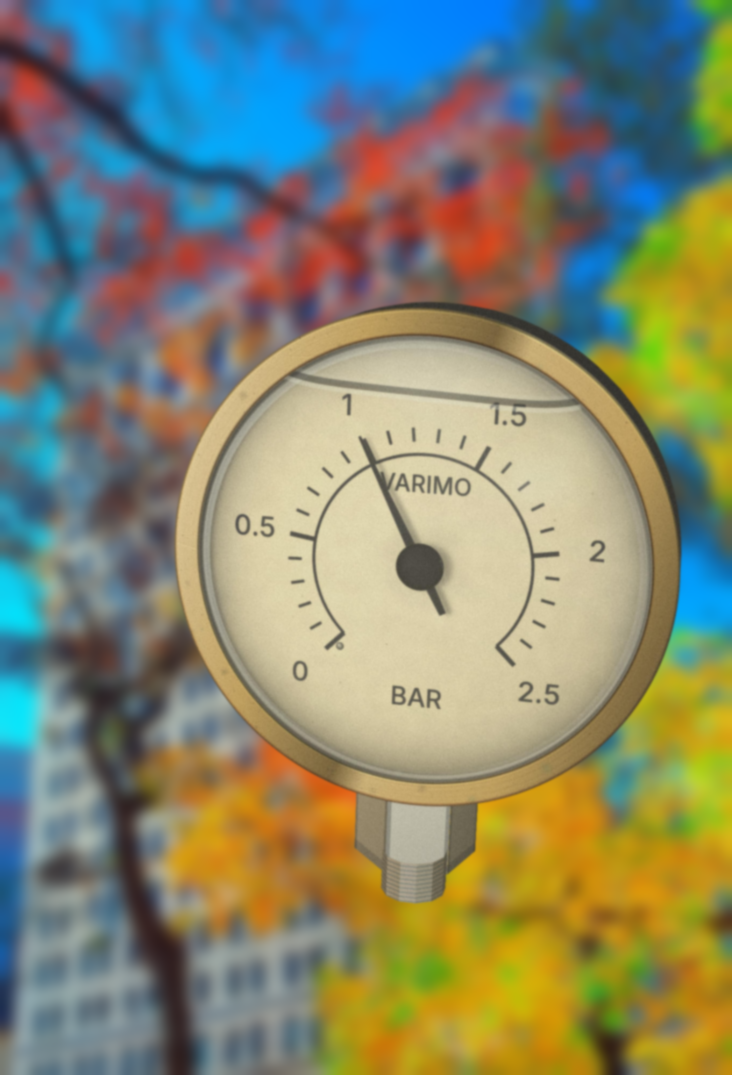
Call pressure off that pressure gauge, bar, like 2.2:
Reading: 1
